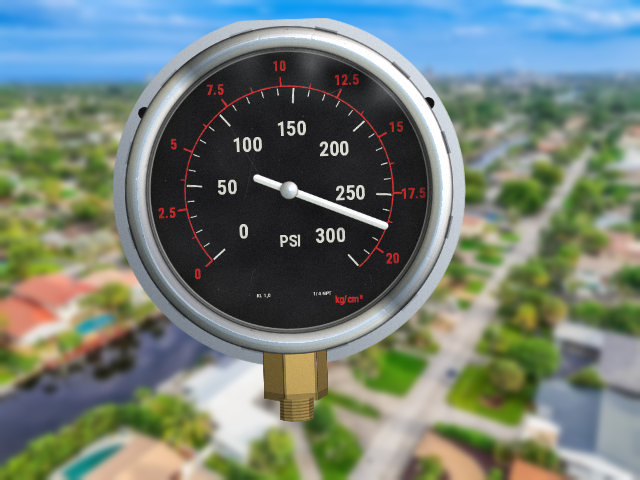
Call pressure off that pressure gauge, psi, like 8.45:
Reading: 270
